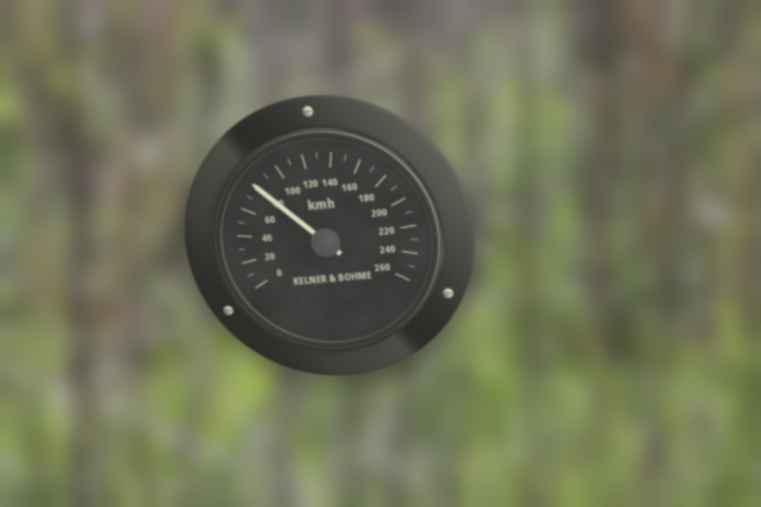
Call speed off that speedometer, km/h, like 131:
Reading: 80
